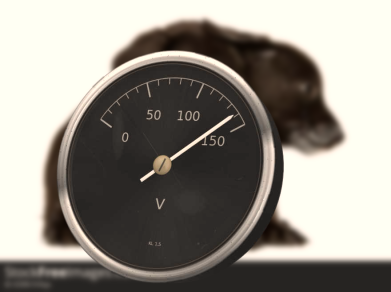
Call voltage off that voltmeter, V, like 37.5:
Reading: 140
